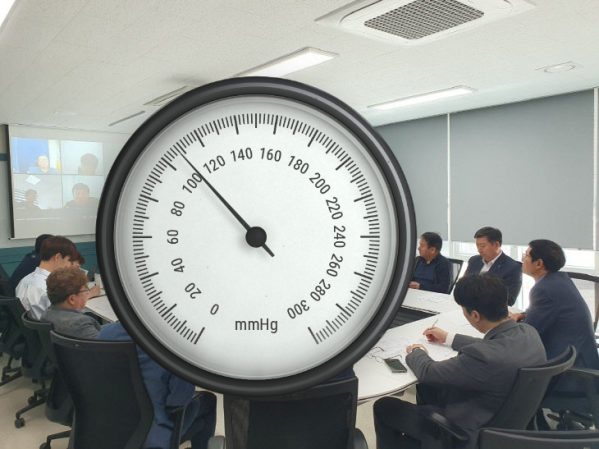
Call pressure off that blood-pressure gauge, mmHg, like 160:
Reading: 108
